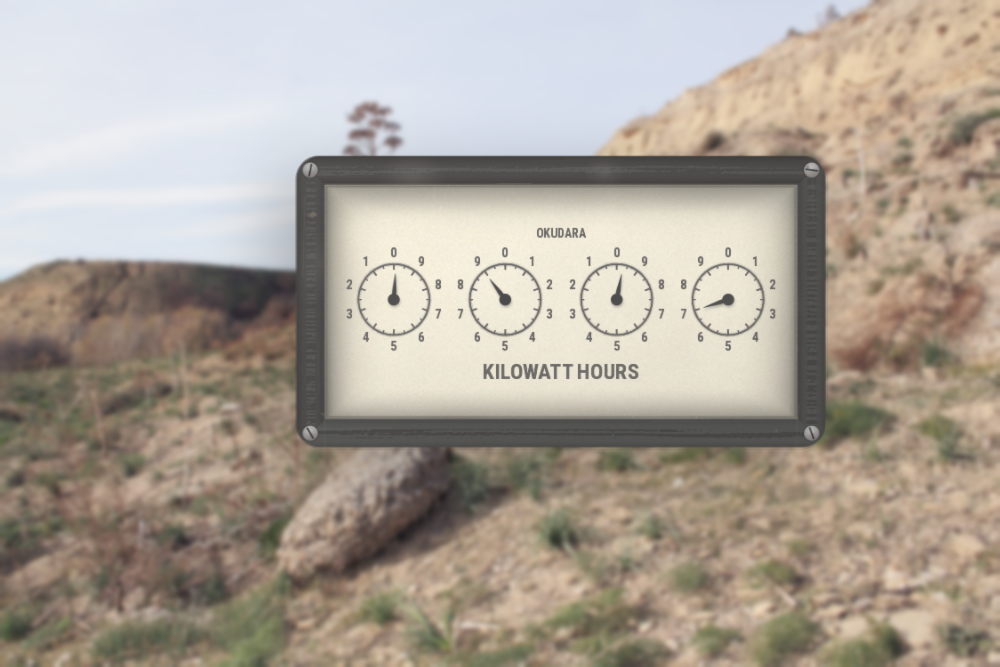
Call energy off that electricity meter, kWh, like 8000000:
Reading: 9897
